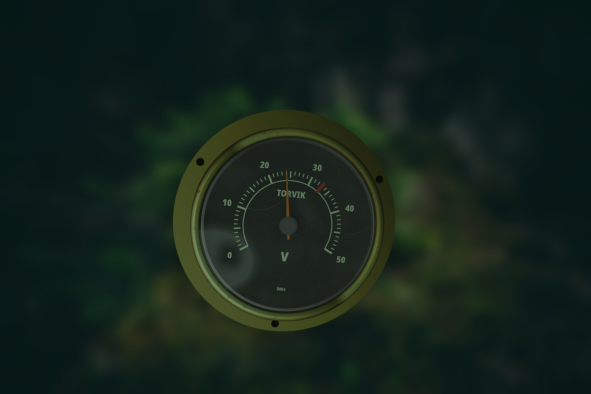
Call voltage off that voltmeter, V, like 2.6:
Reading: 24
